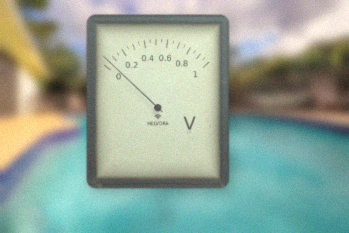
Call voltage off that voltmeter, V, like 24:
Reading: 0.05
